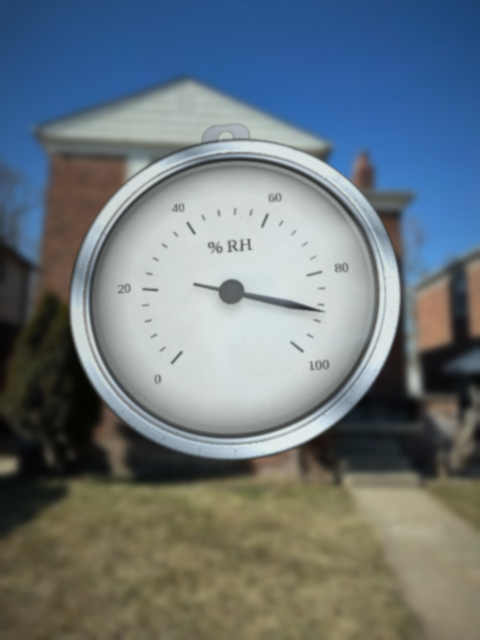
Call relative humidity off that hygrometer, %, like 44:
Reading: 90
